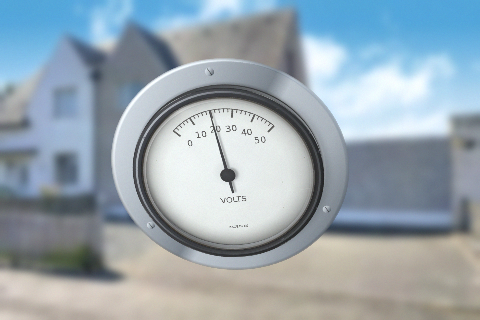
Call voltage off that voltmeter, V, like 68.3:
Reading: 20
